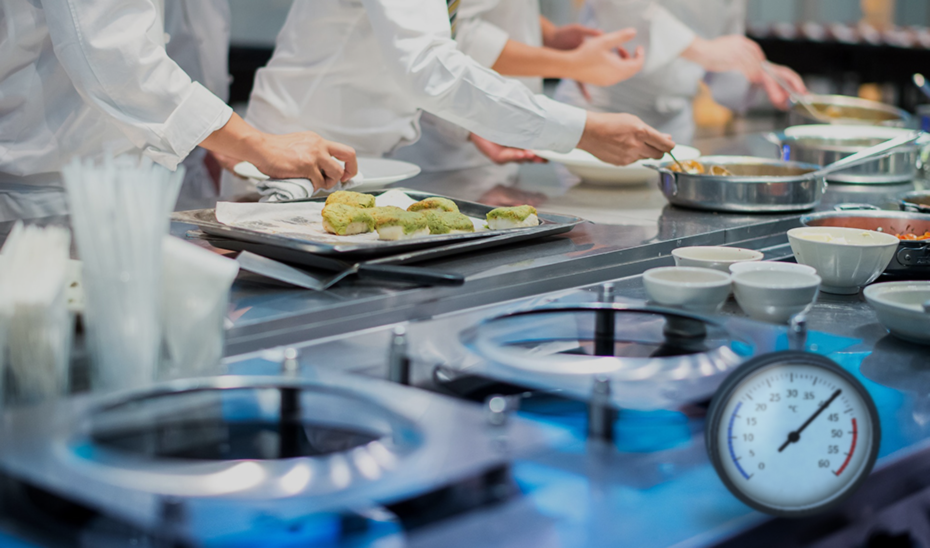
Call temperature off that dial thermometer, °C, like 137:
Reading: 40
